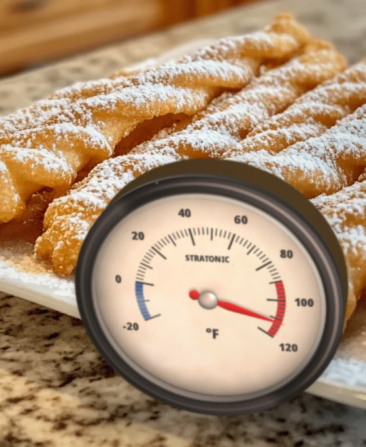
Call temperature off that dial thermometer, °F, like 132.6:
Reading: 110
